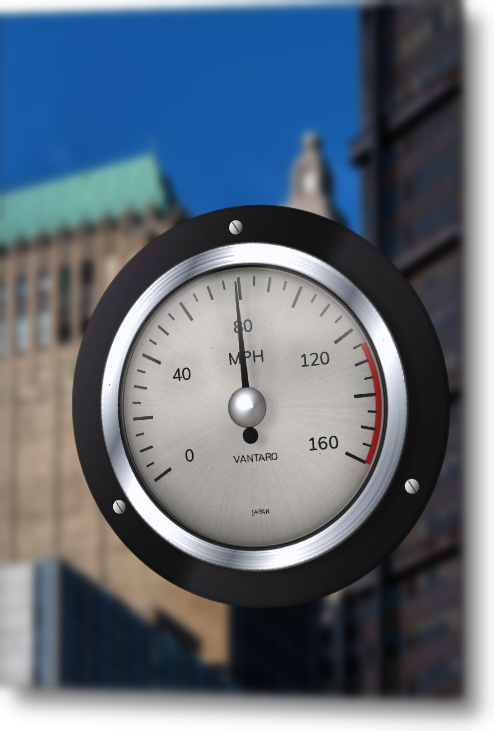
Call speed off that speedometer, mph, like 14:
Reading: 80
